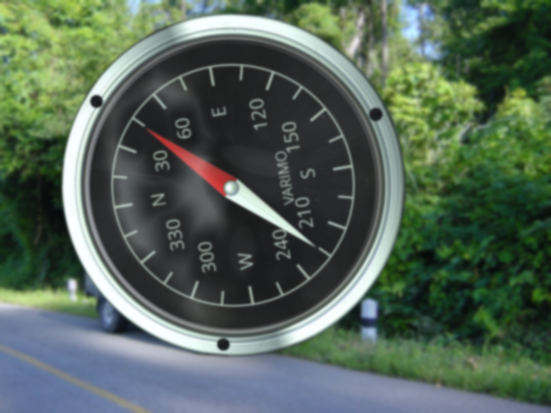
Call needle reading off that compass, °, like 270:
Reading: 45
